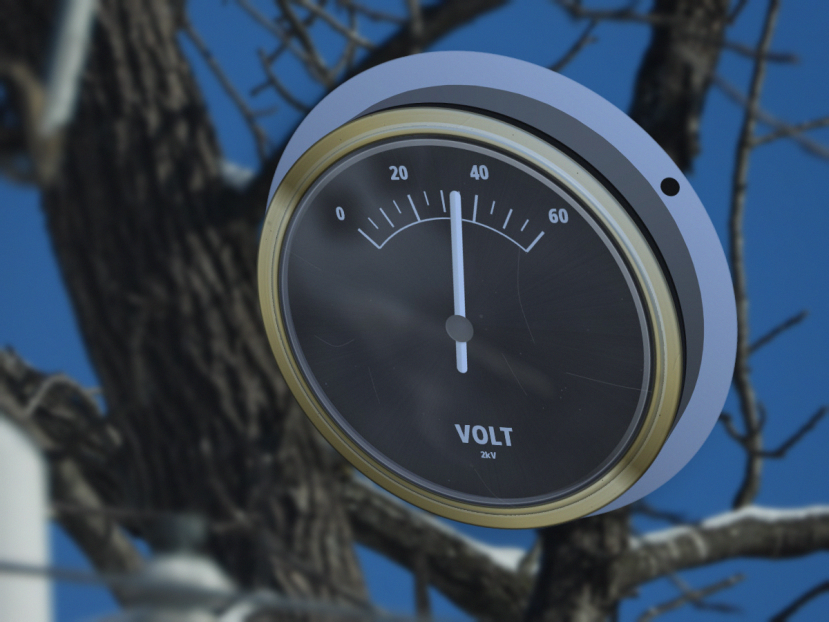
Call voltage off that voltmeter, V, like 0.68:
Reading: 35
